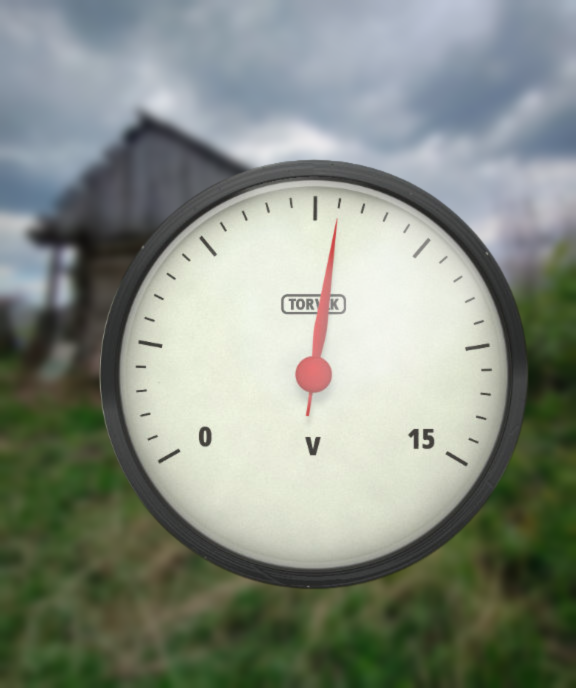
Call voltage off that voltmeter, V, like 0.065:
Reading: 8
